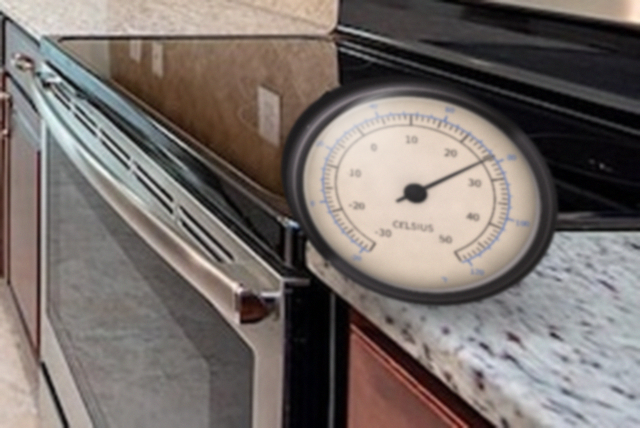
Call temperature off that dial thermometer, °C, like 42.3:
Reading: 25
